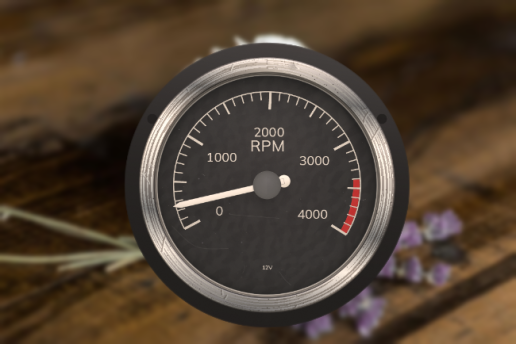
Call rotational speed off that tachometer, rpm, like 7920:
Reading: 250
